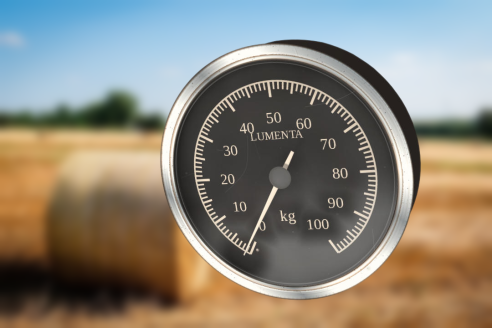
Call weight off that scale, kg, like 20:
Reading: 1
